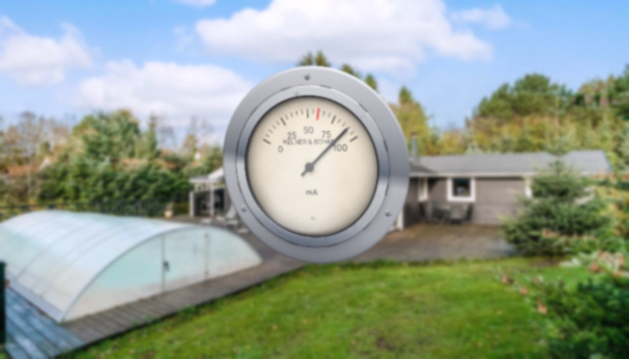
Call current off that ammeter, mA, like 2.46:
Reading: 90
